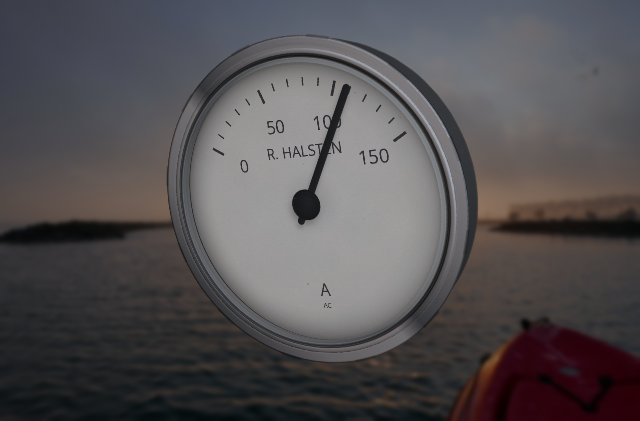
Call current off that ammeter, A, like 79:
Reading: 110
